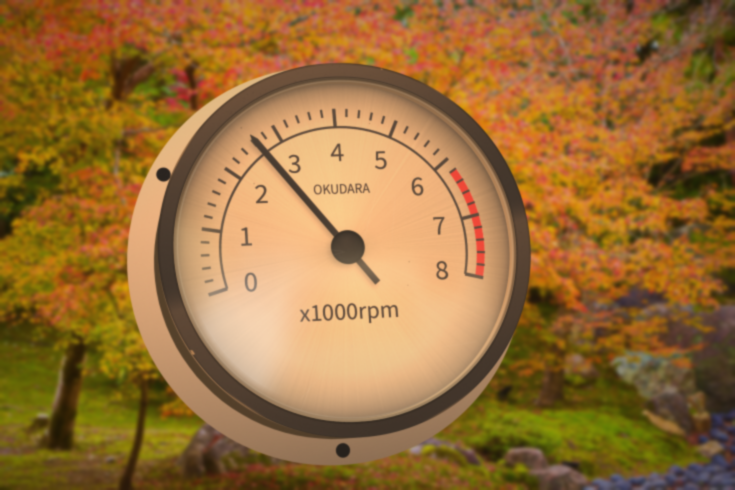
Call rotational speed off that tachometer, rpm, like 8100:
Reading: 2600
